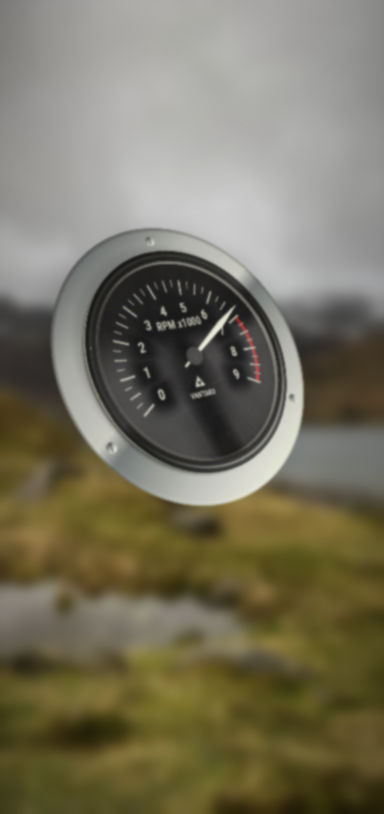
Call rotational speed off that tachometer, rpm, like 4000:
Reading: 6750
